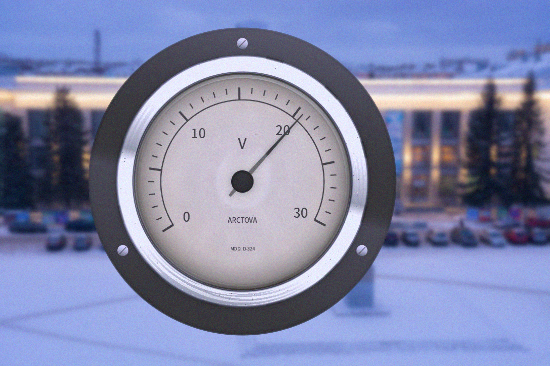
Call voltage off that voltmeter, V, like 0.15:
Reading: 20.5
